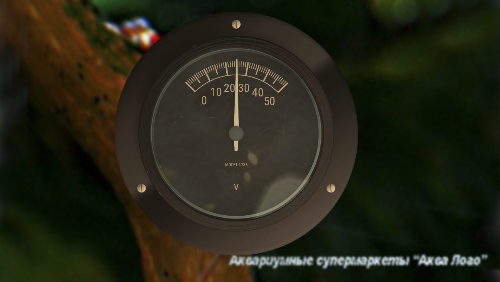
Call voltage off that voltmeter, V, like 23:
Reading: 25
